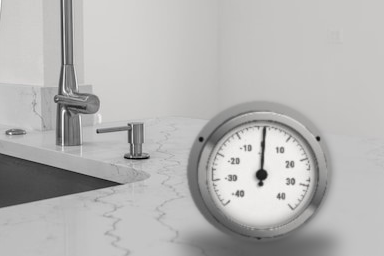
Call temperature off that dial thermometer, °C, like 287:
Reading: 0
